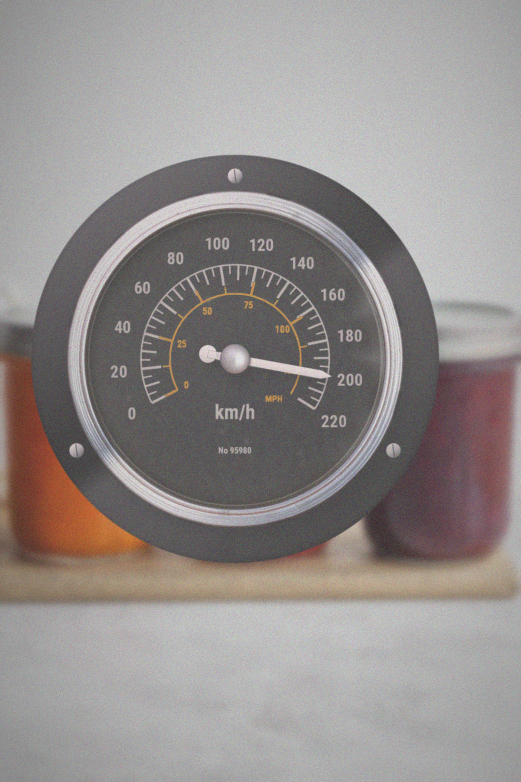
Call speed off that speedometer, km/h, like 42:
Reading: 200
